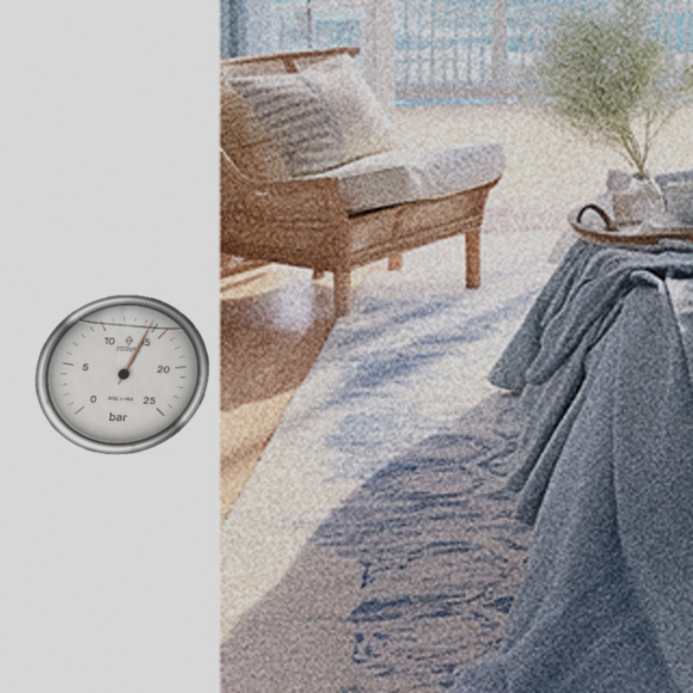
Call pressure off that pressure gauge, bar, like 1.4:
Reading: 14.5
